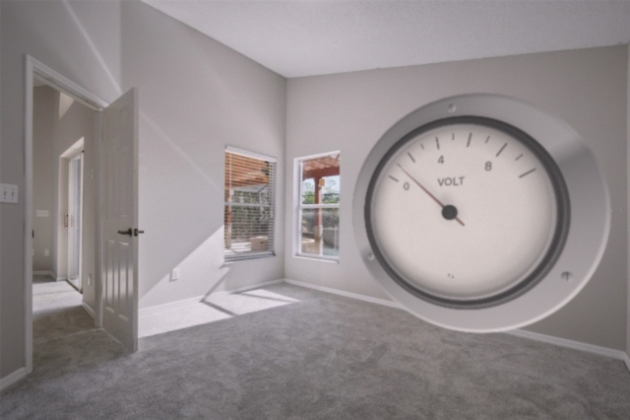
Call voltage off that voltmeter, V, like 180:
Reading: 1
